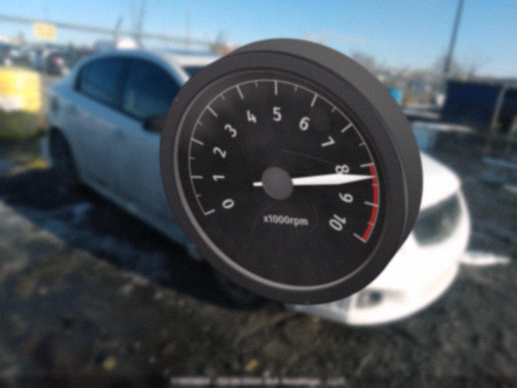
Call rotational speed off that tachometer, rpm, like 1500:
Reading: 8250
